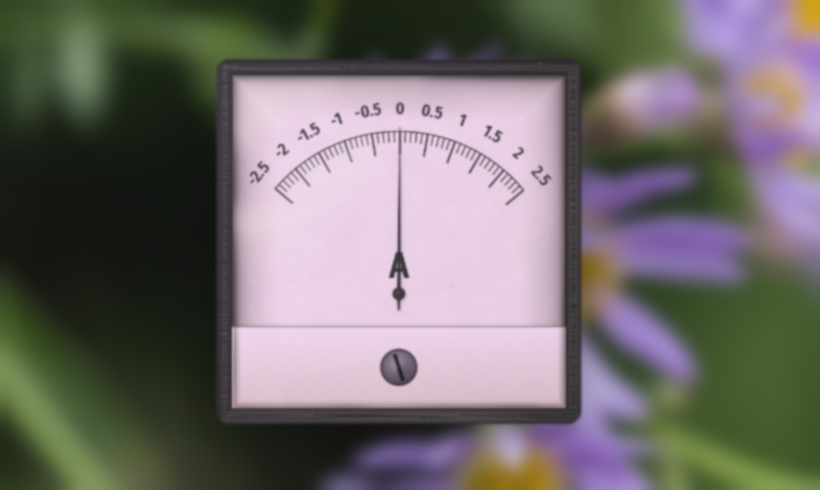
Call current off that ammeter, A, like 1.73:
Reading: 0
